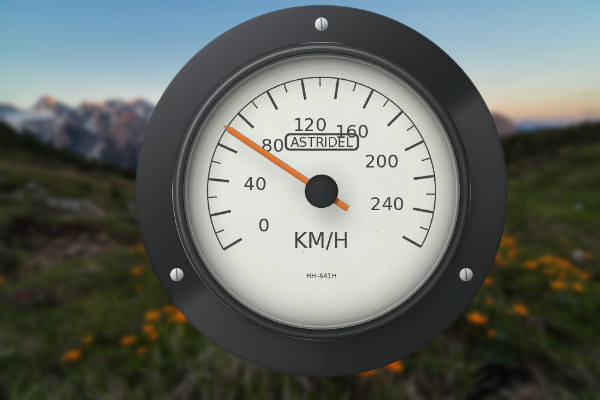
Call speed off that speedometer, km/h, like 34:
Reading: 70
